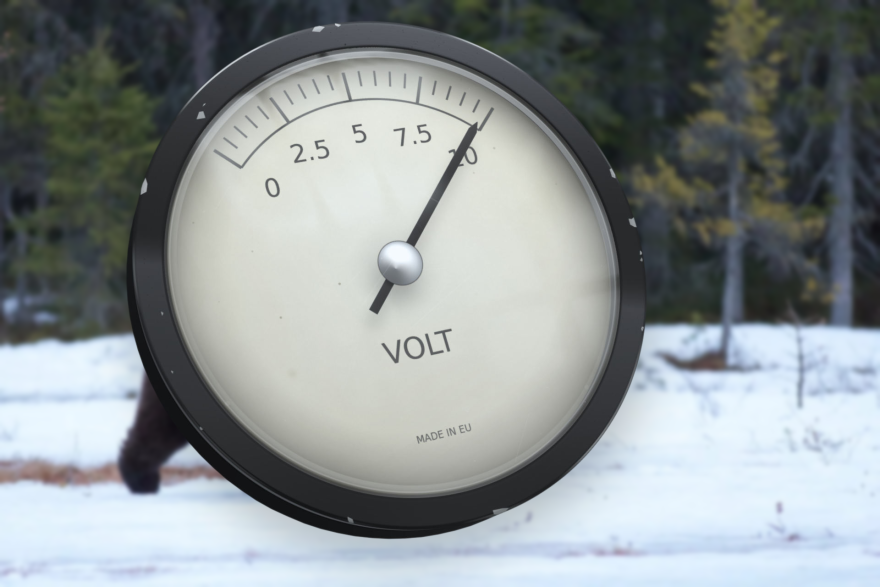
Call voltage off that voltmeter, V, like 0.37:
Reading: 9.75
